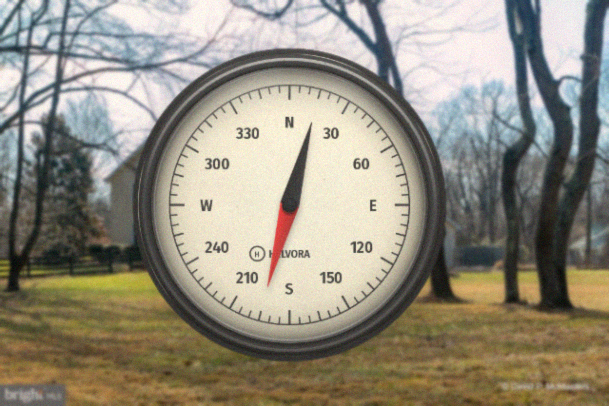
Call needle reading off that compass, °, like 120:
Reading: 195
